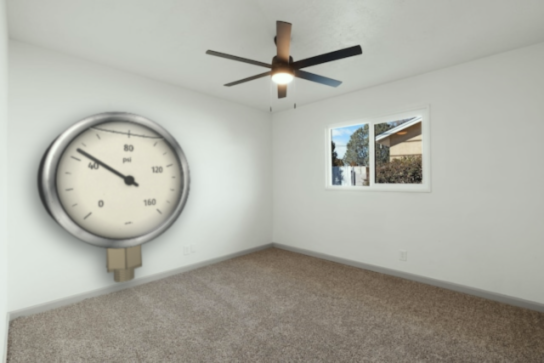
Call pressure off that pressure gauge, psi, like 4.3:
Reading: 45
